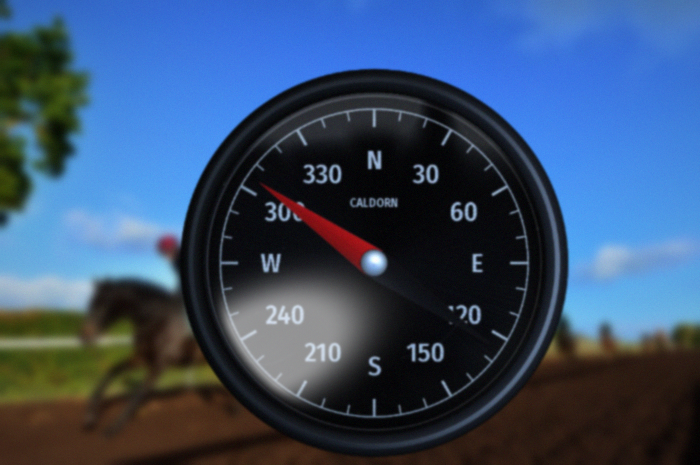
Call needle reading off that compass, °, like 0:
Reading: 305
